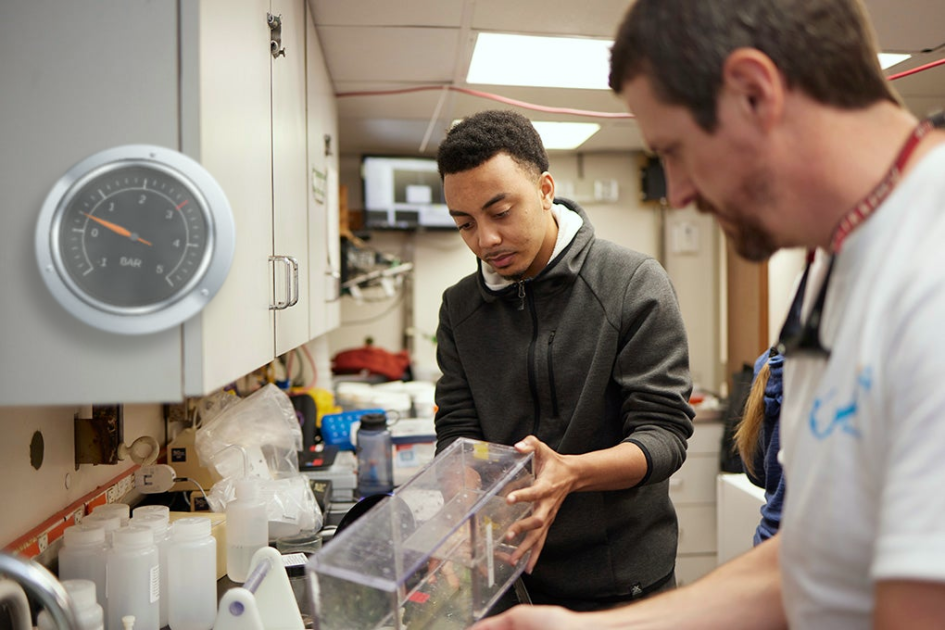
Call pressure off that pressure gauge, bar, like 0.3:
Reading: 0.4
